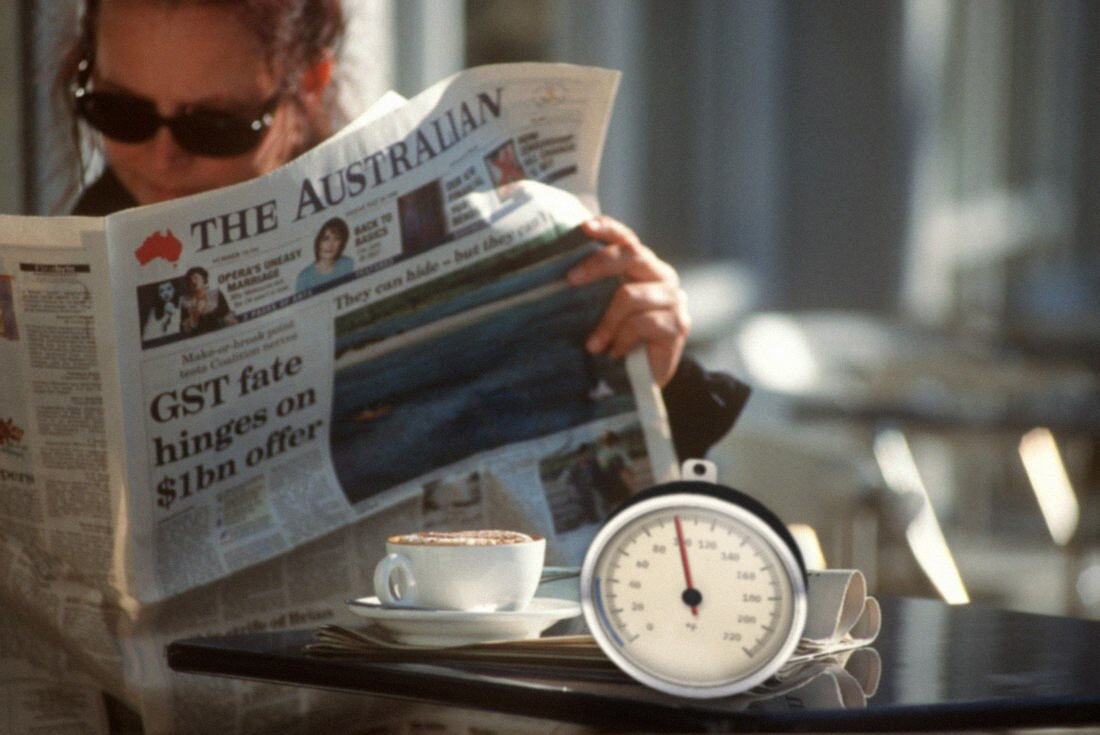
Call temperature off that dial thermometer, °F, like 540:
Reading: 100
